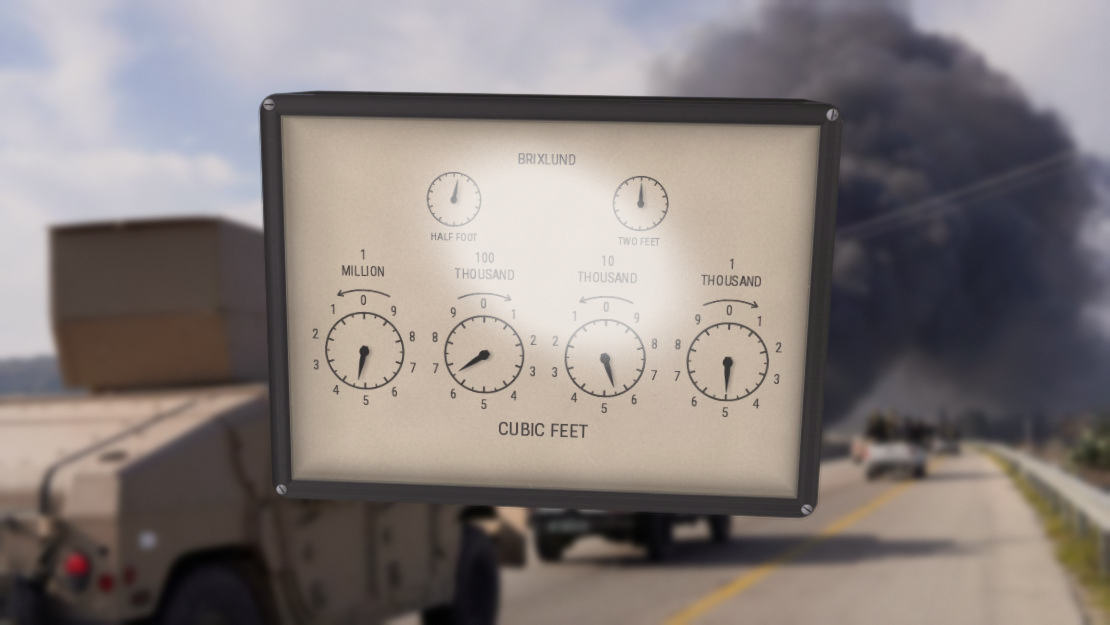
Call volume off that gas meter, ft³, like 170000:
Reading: 465500
